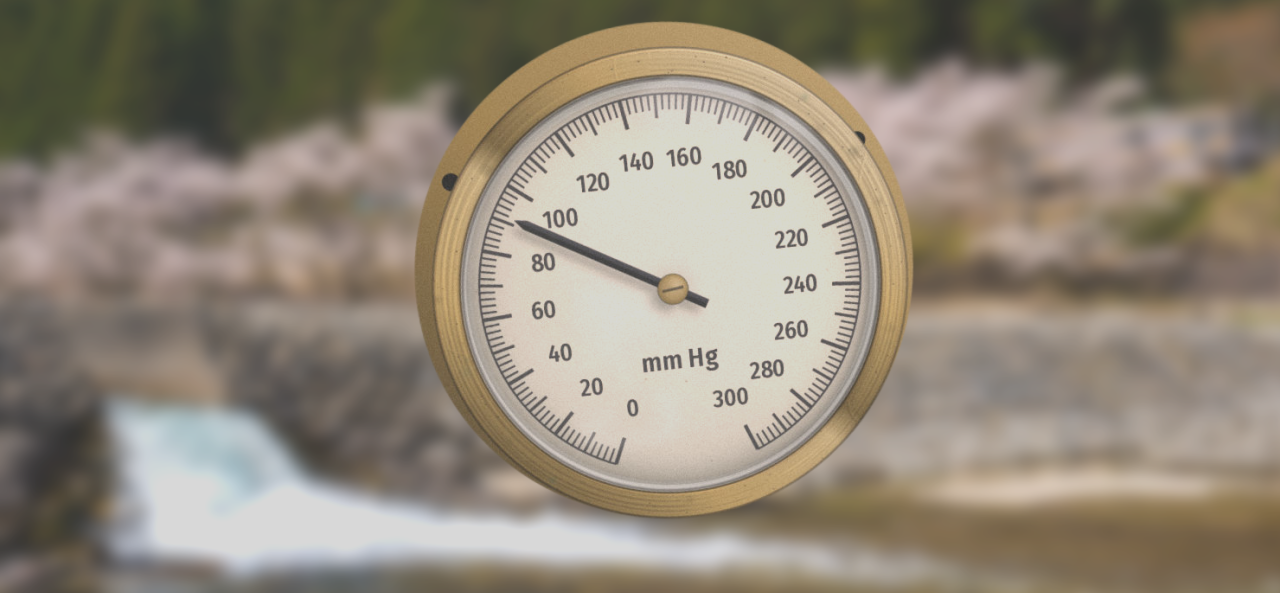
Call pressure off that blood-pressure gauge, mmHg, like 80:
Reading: 92
